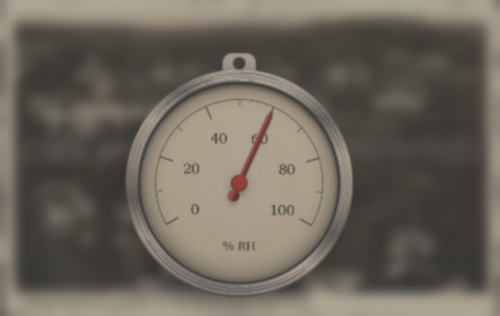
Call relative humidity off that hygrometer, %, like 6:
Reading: 60
